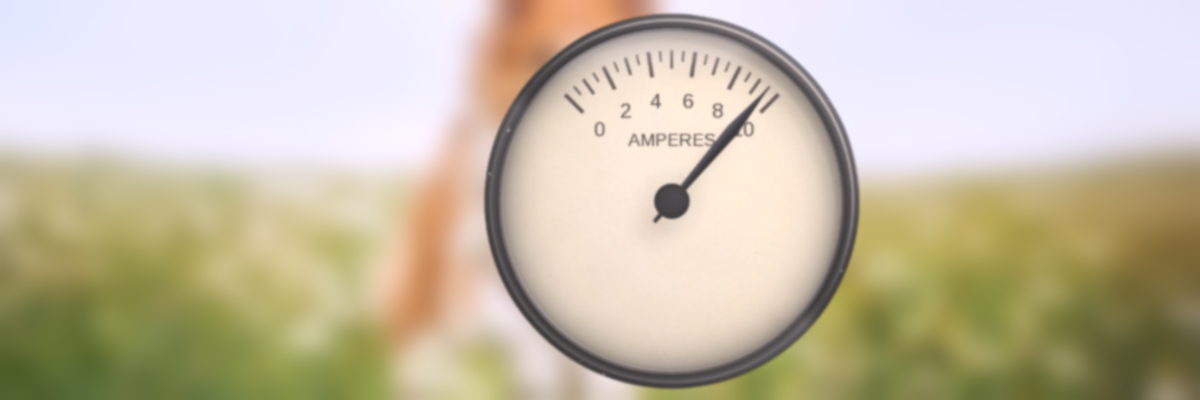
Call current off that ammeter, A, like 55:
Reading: 9.5
